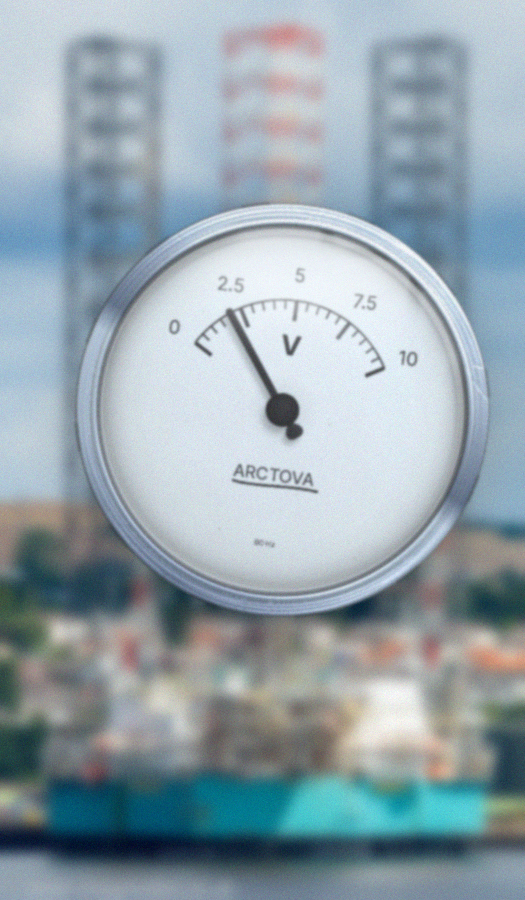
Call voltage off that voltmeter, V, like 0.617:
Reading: 2
